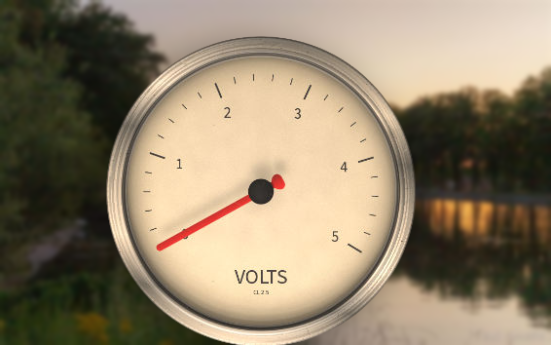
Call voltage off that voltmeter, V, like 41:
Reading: 0
